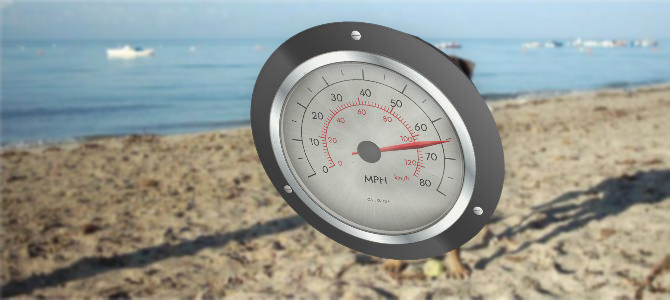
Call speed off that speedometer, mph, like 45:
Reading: 65
